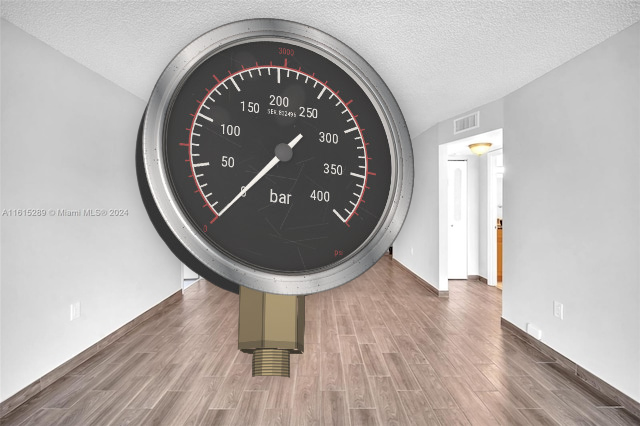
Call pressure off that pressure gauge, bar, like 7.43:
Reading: 0
